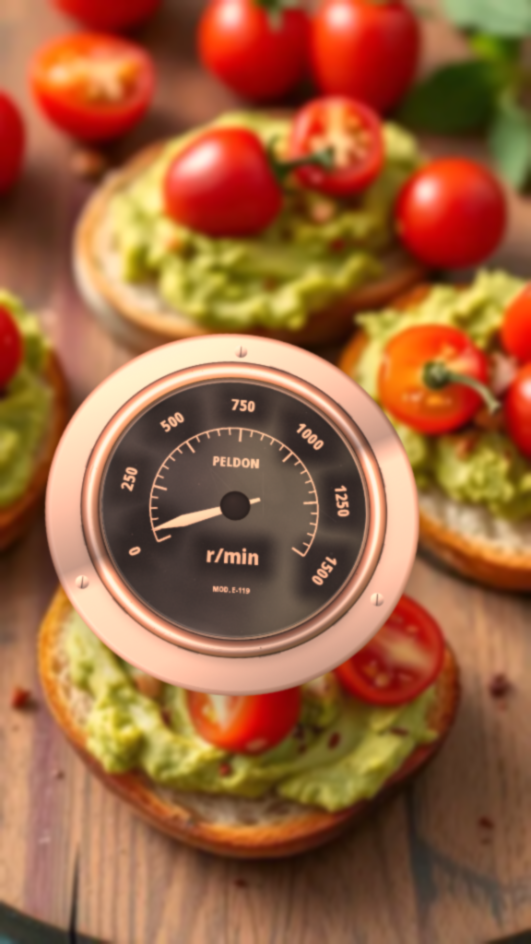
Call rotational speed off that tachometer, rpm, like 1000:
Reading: 50
